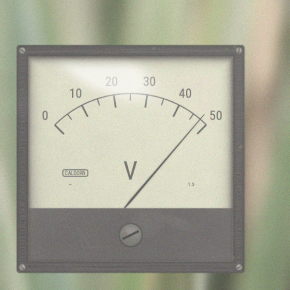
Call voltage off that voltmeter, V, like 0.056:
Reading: 47.5
